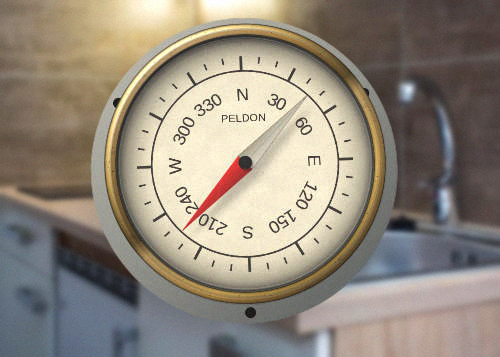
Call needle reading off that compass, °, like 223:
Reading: 225
